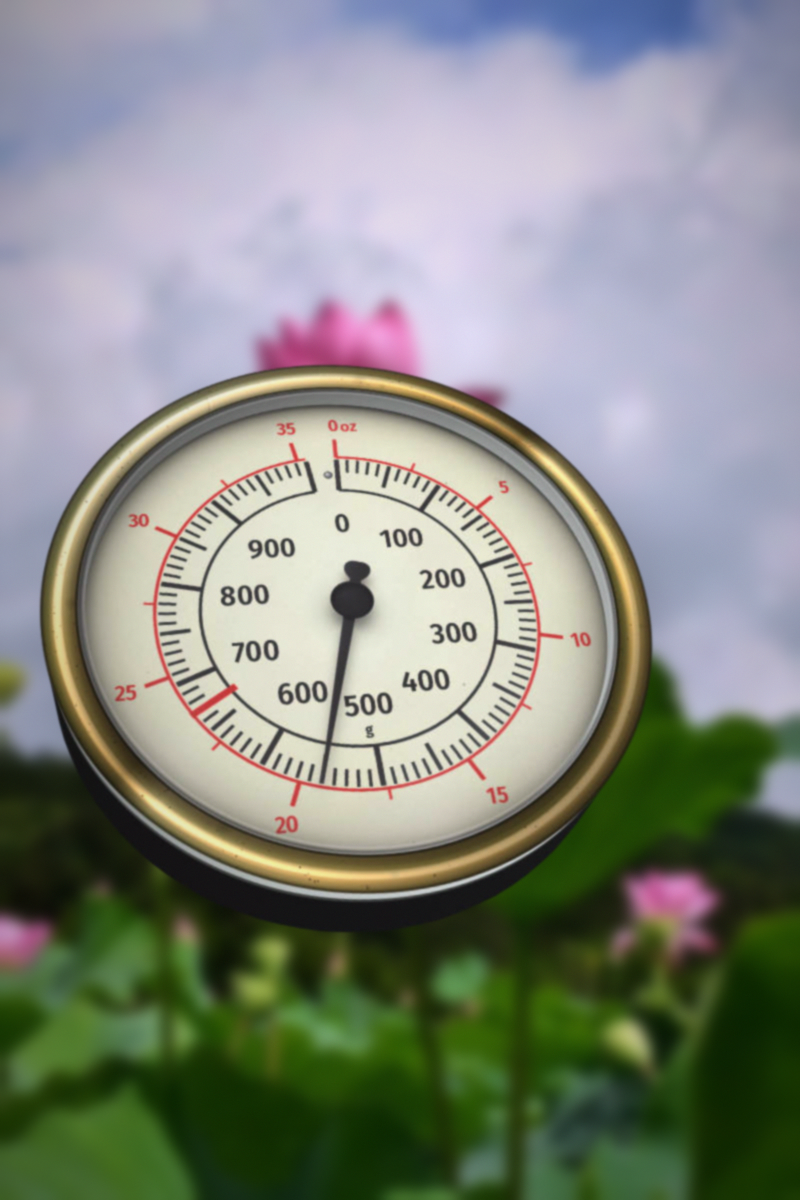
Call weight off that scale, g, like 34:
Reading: 550
